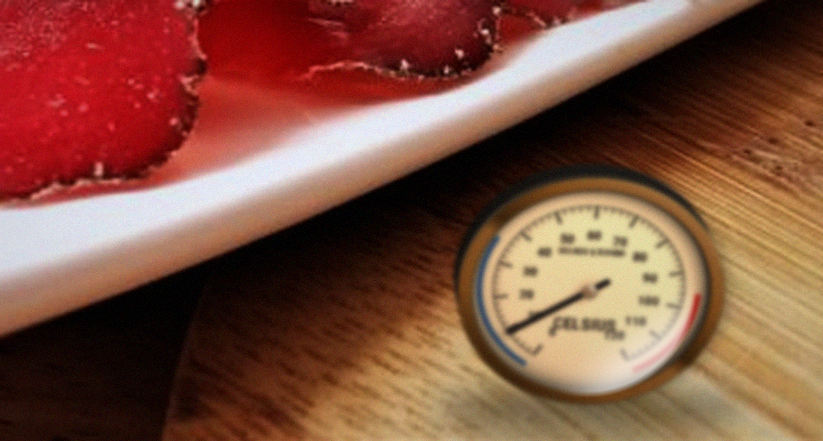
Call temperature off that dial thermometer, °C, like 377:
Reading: 10
